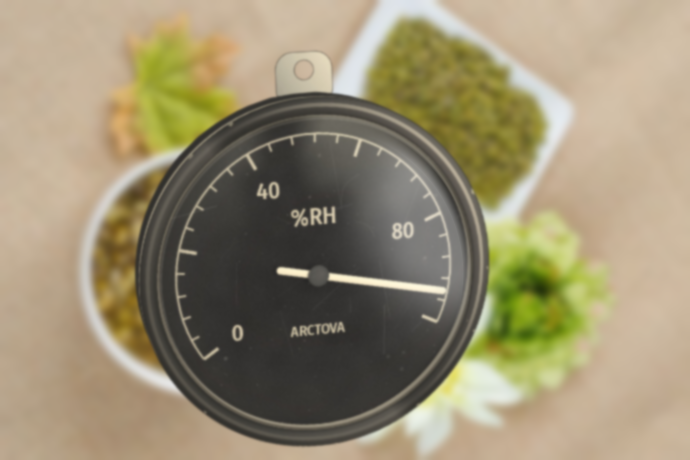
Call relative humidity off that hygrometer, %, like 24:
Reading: 94
